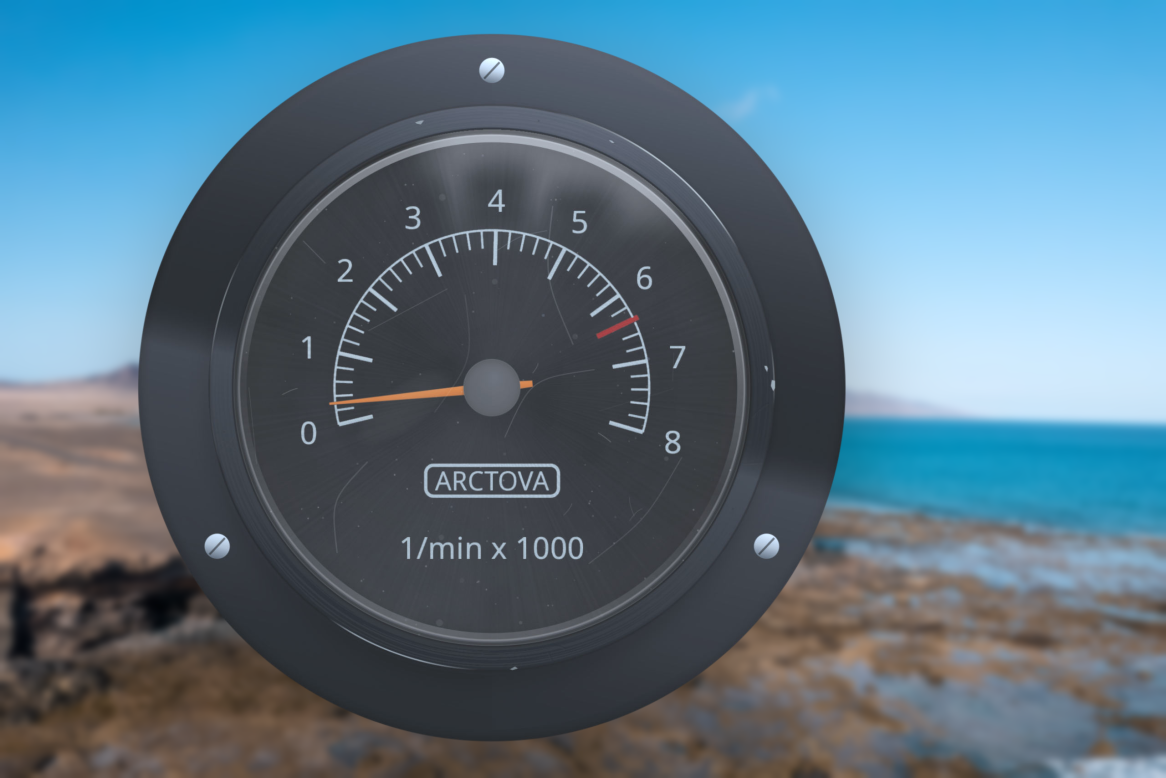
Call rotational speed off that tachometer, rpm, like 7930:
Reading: 300
